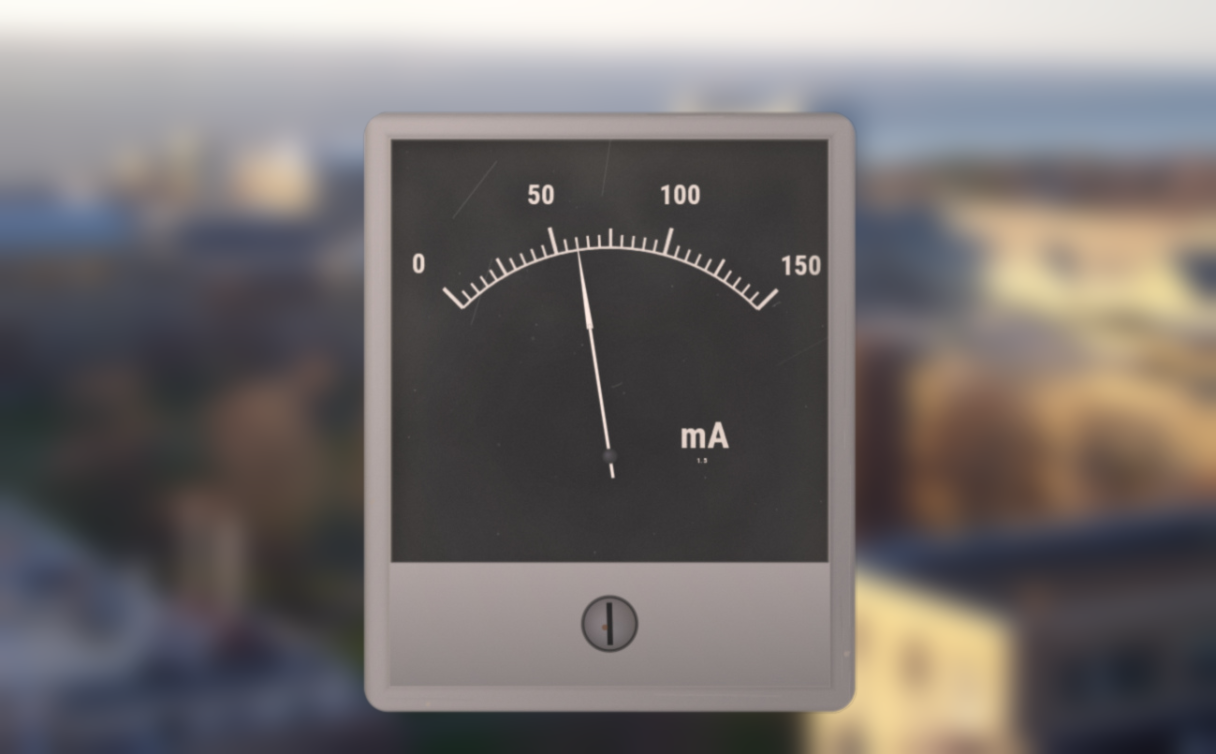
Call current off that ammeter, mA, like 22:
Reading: 60
